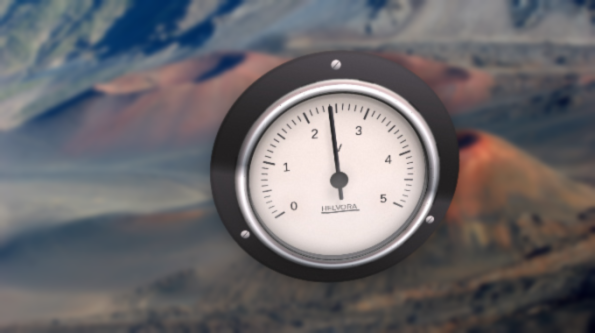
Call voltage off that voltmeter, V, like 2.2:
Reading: 2.4
